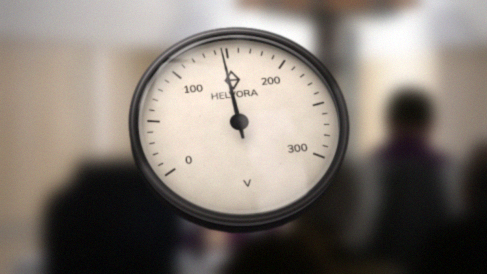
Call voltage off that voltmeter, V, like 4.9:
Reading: 145
